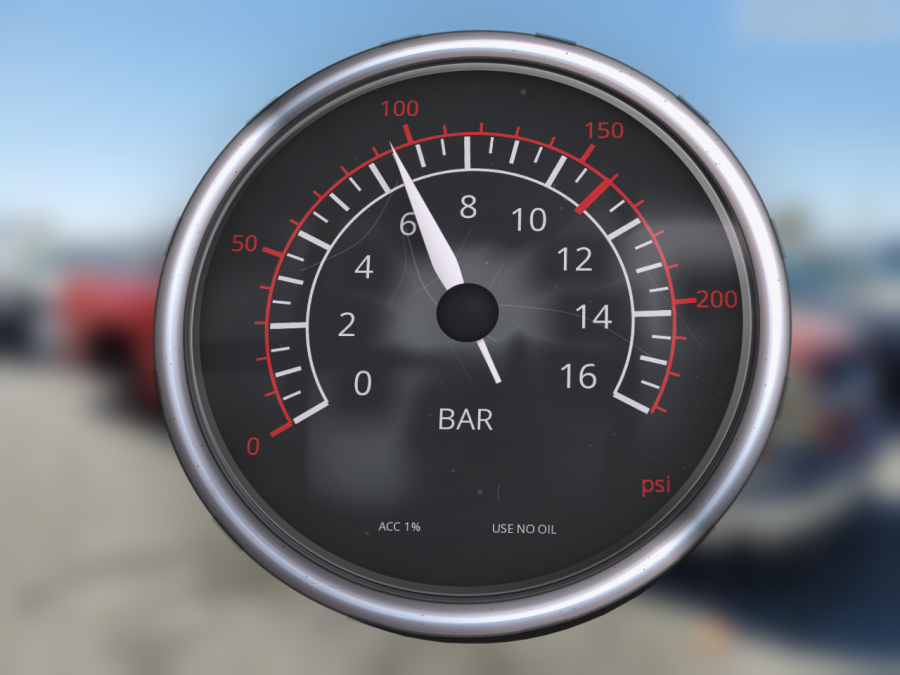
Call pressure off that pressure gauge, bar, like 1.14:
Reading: 6.5
